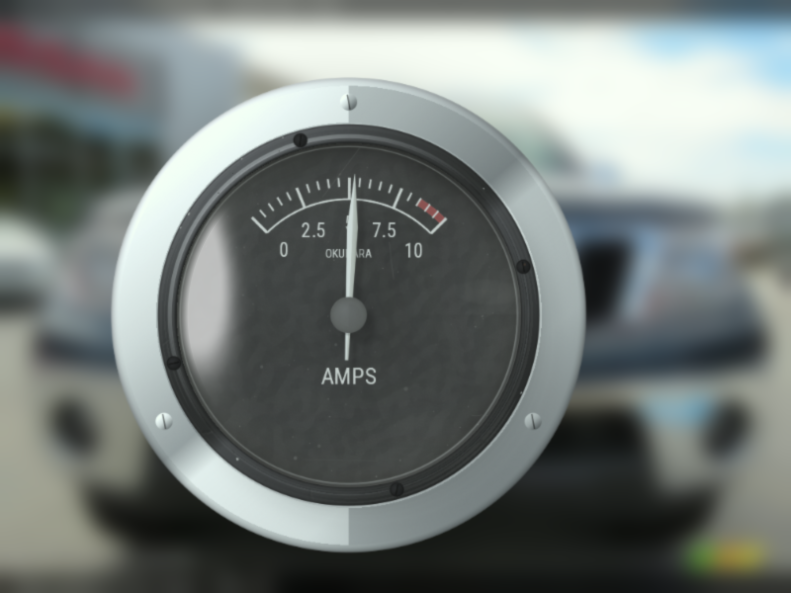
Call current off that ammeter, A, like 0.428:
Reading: 5.25
